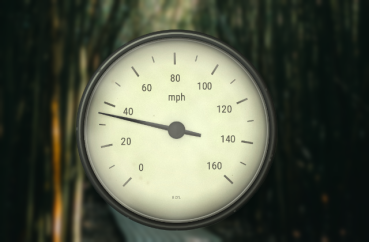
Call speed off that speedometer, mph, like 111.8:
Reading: 35
